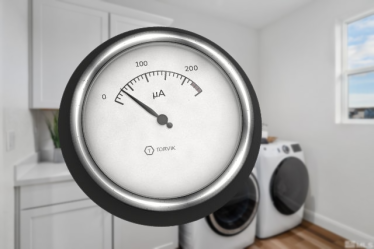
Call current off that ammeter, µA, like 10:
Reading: 30
